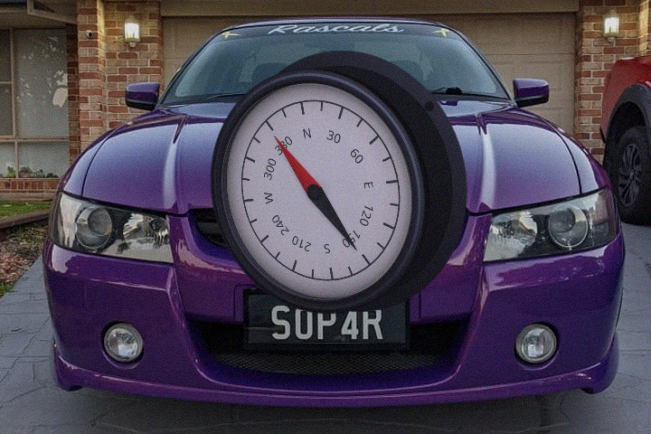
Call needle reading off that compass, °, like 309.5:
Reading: 330
